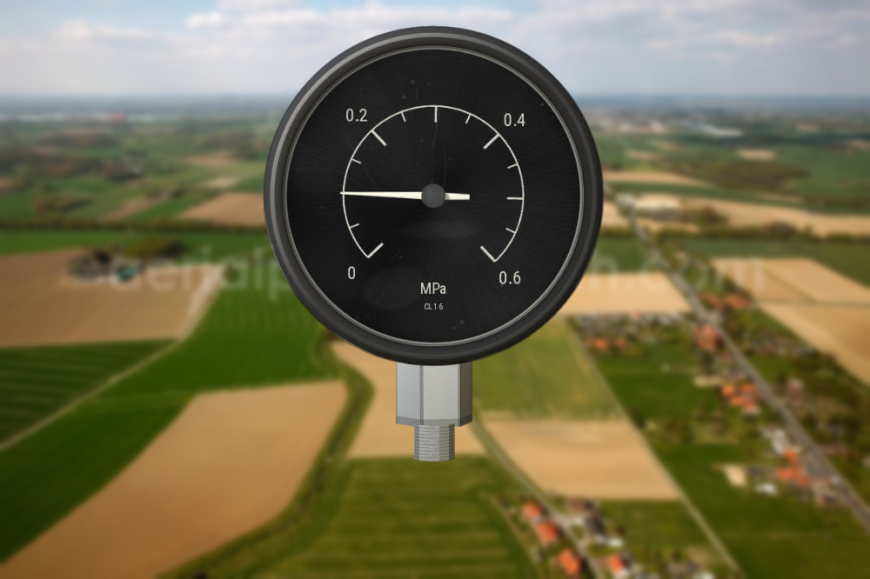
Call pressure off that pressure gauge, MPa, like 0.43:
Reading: 0.1
